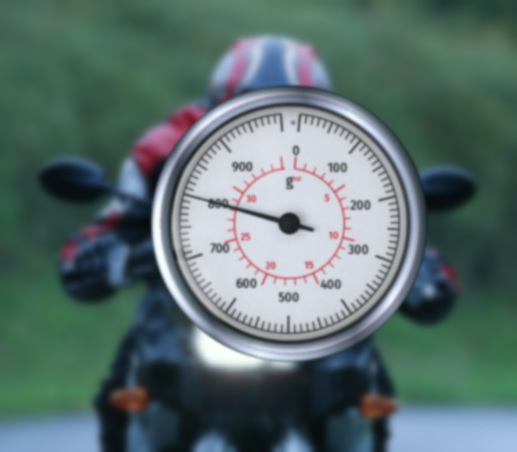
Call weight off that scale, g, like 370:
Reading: 800
